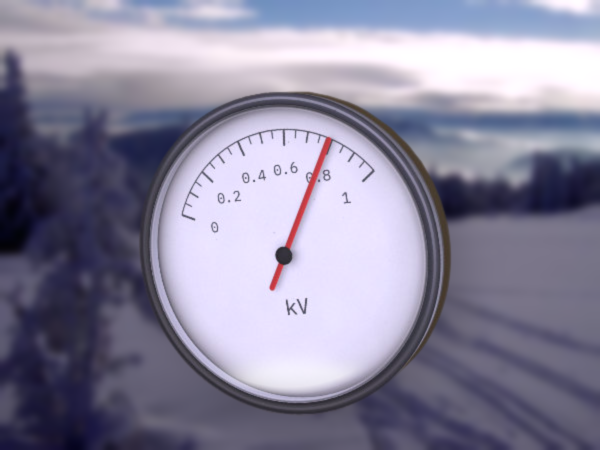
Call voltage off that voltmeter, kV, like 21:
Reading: 0.8
